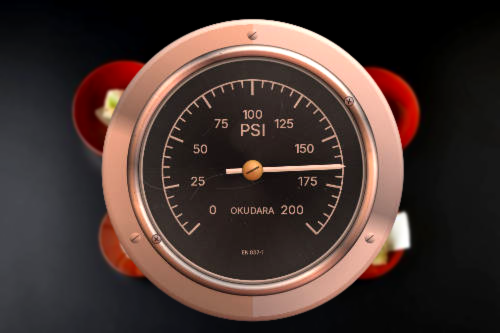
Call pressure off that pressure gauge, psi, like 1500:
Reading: 165
